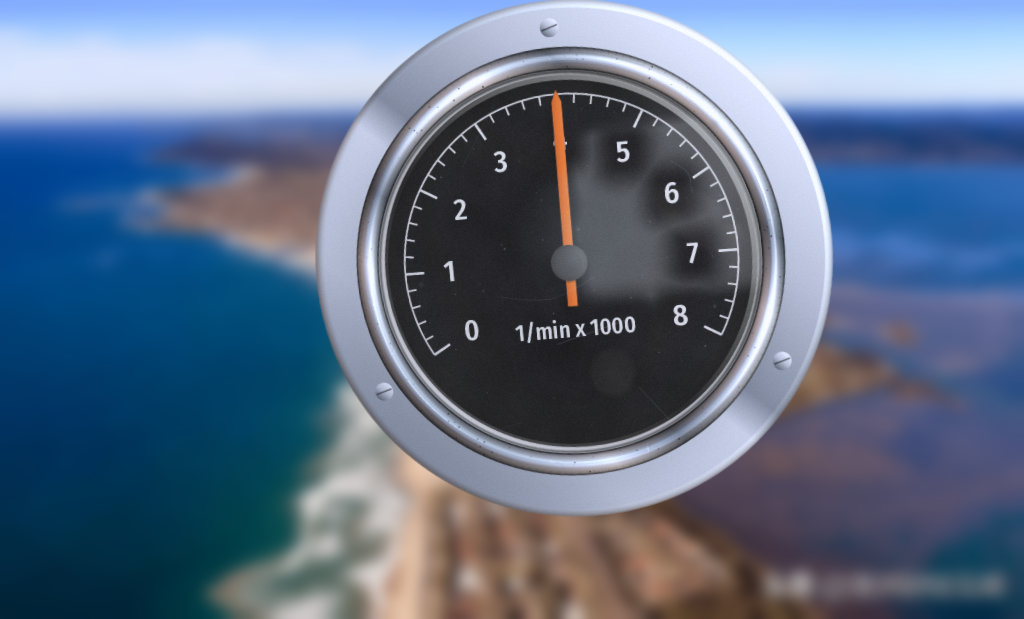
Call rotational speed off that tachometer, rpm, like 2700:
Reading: 4000
